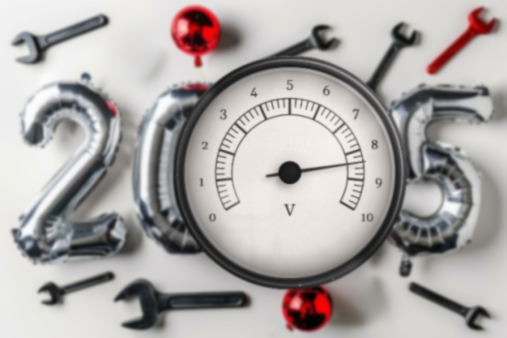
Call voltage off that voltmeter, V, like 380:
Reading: 8.4
